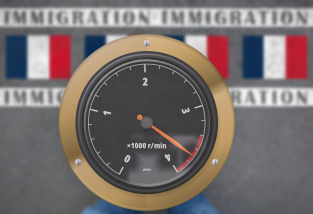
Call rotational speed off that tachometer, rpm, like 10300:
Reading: 3700
